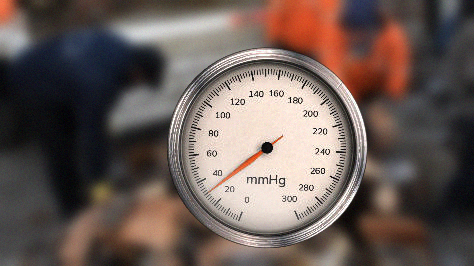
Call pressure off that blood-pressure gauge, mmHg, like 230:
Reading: 30
